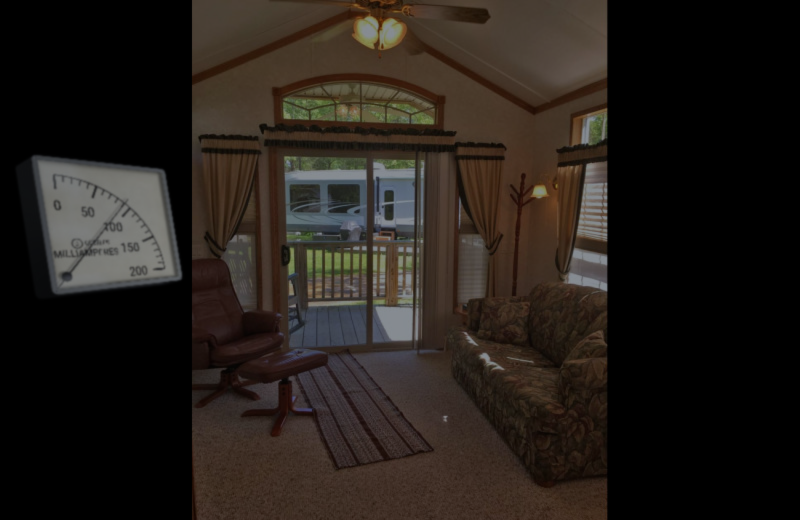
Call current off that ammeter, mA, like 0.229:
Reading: 90
